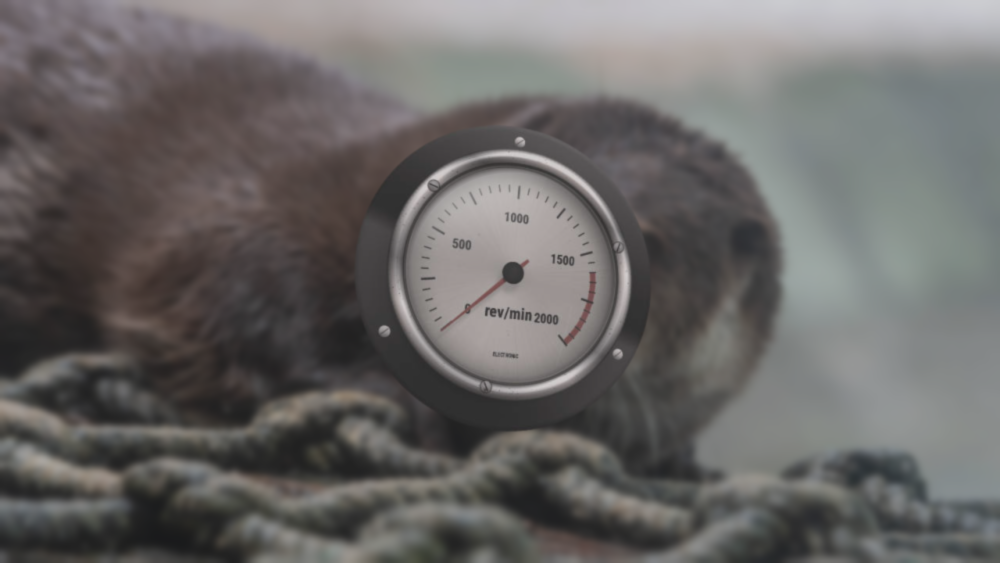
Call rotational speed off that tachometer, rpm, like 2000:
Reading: 0
